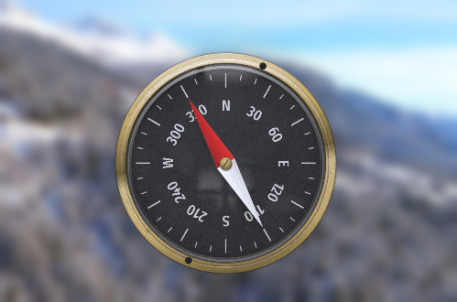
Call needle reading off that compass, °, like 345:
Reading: 330
